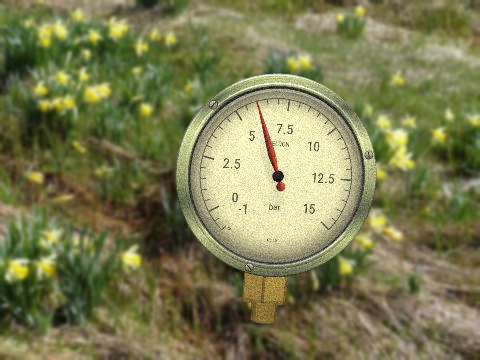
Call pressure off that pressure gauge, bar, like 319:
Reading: 6
